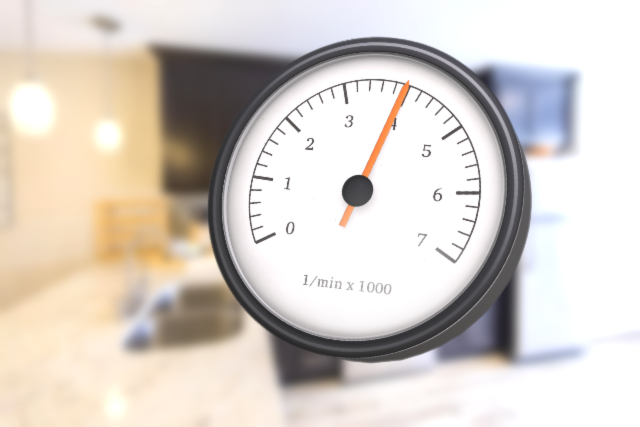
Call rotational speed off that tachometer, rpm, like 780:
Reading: 4000
